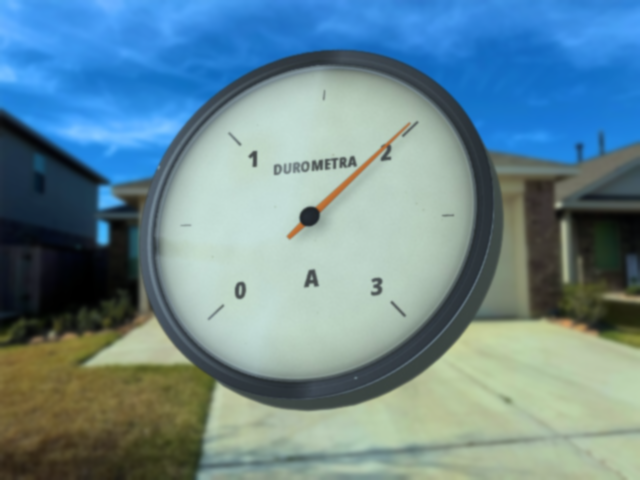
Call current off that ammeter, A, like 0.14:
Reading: 2
